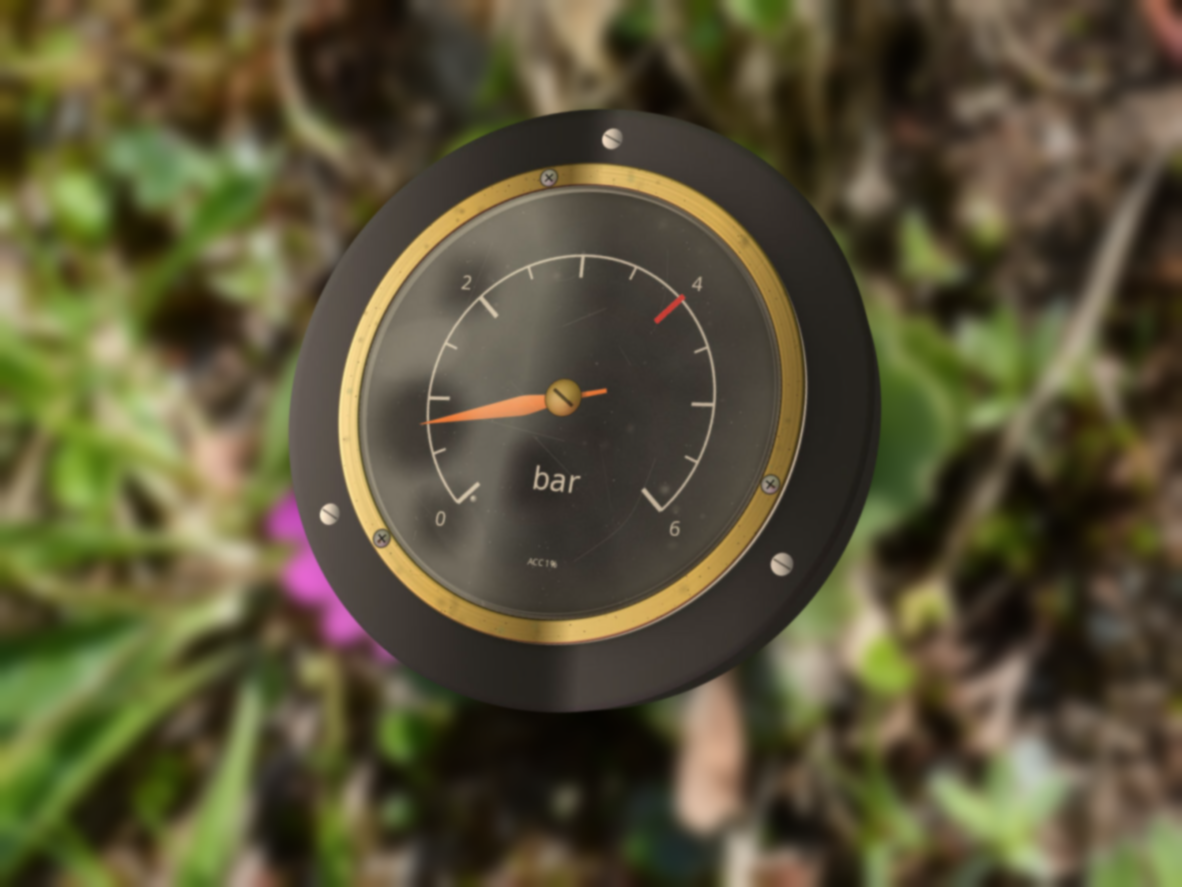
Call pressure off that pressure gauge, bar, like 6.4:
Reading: 0.75
